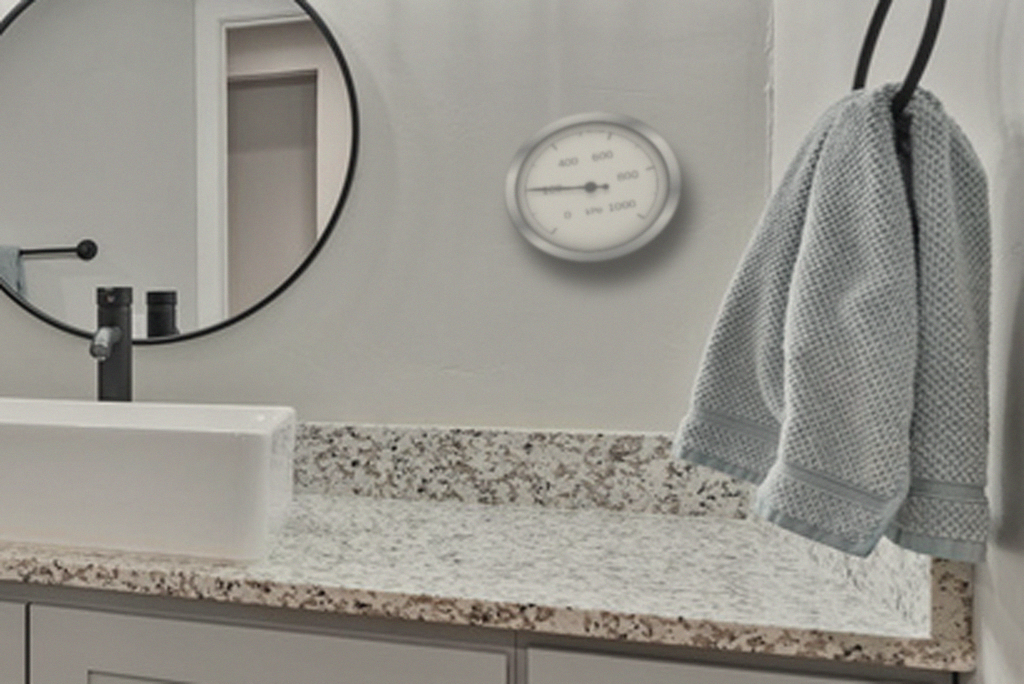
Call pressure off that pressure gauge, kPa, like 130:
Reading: 200
